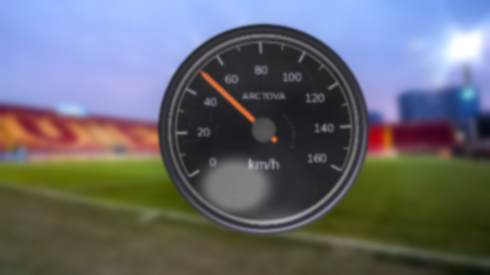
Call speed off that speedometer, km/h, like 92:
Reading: 50
